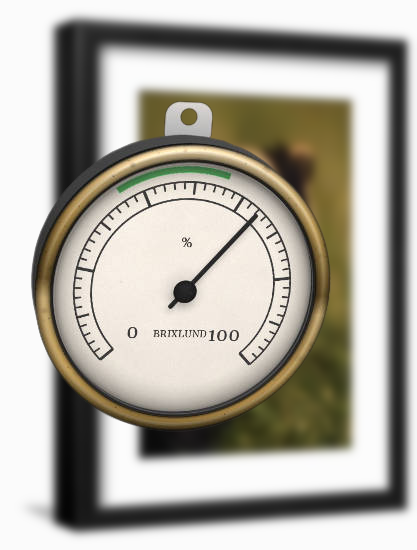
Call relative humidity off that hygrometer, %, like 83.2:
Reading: 64
